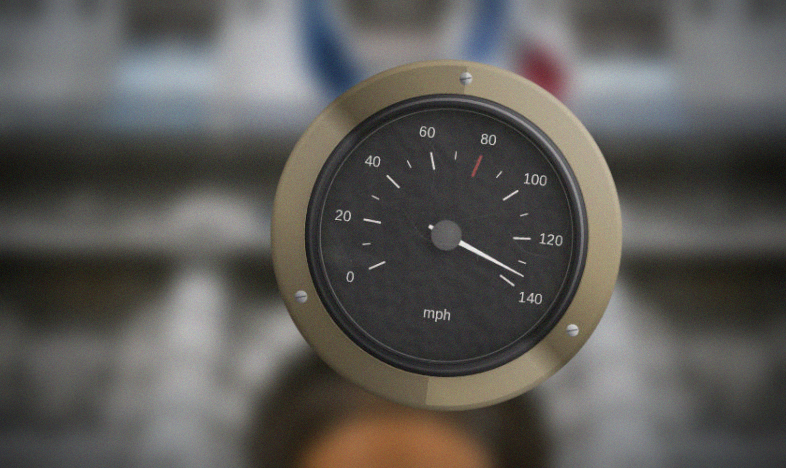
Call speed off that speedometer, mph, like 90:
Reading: 135
